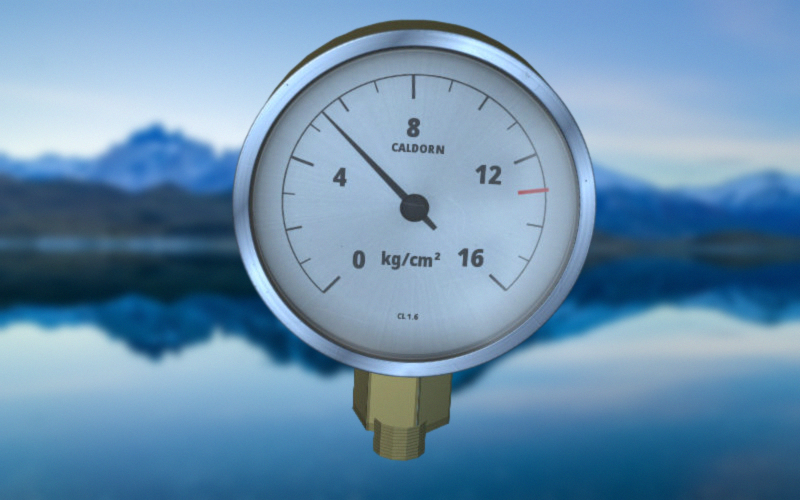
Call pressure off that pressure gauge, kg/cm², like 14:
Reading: 5.5
